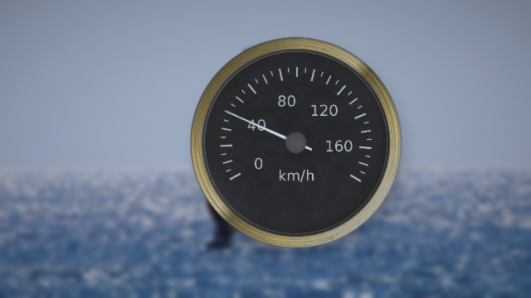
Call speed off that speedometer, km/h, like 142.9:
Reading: 40
